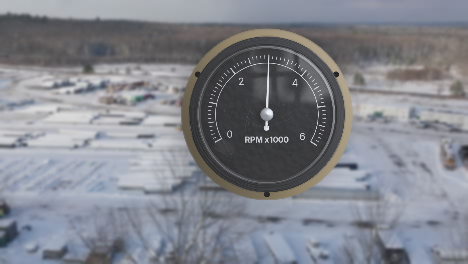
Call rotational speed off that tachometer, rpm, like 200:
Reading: 3000
